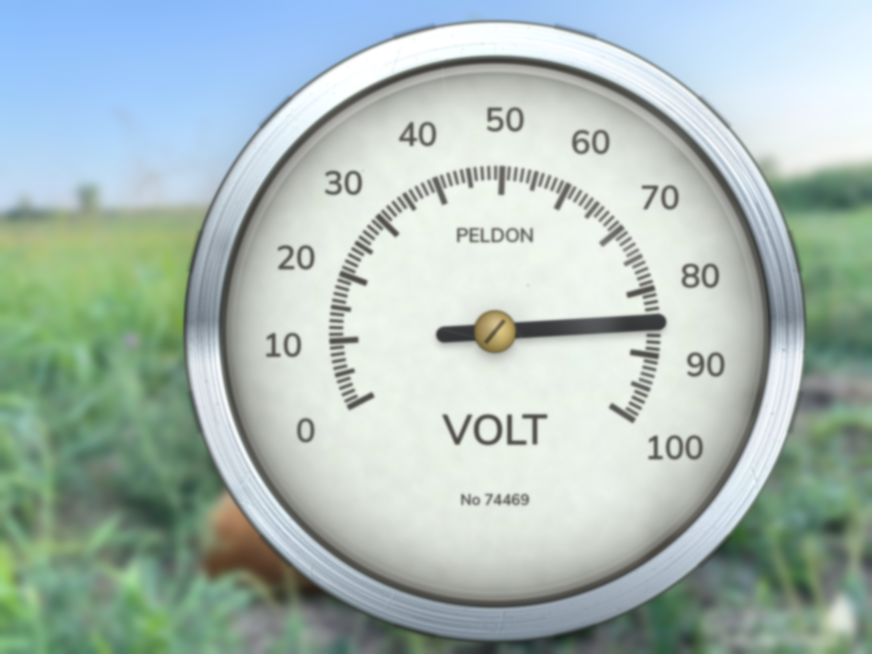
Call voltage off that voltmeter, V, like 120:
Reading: 85
